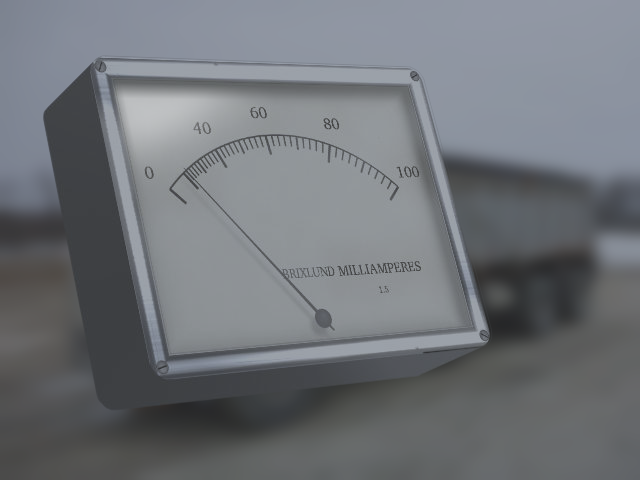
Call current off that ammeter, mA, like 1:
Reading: 20
